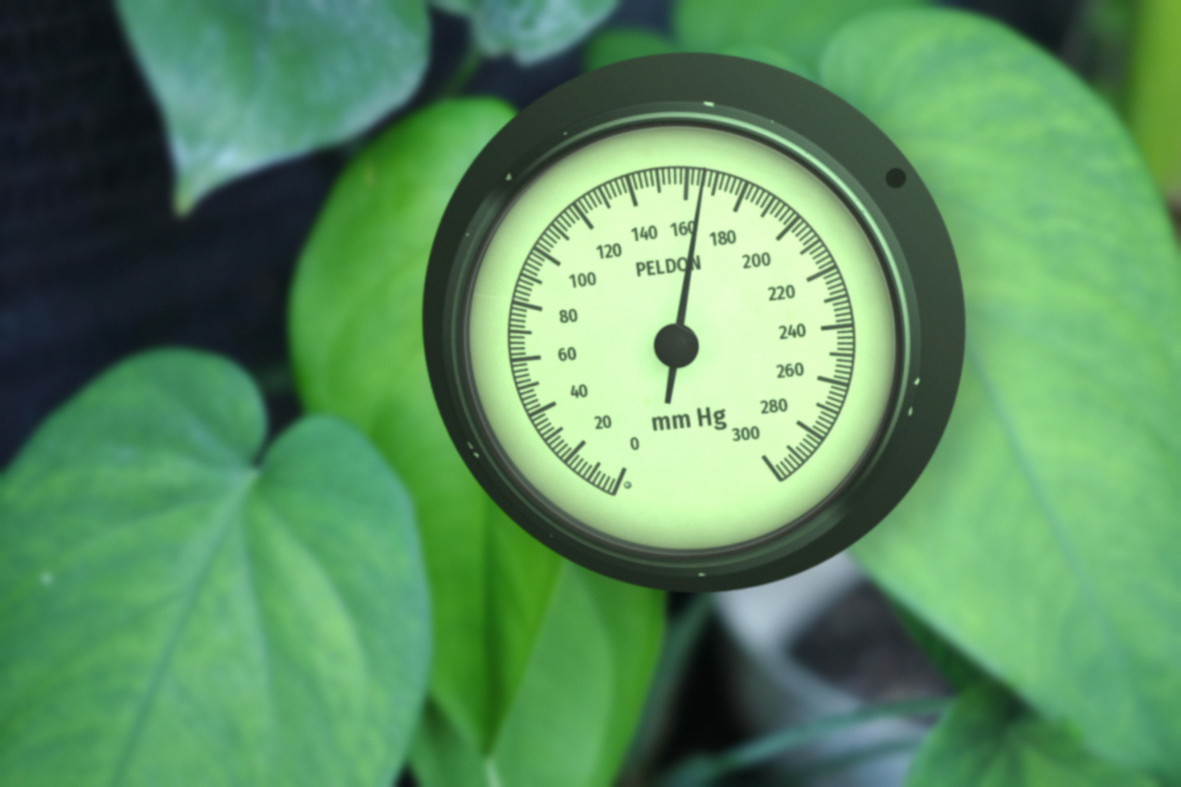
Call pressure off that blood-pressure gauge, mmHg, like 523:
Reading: 166
